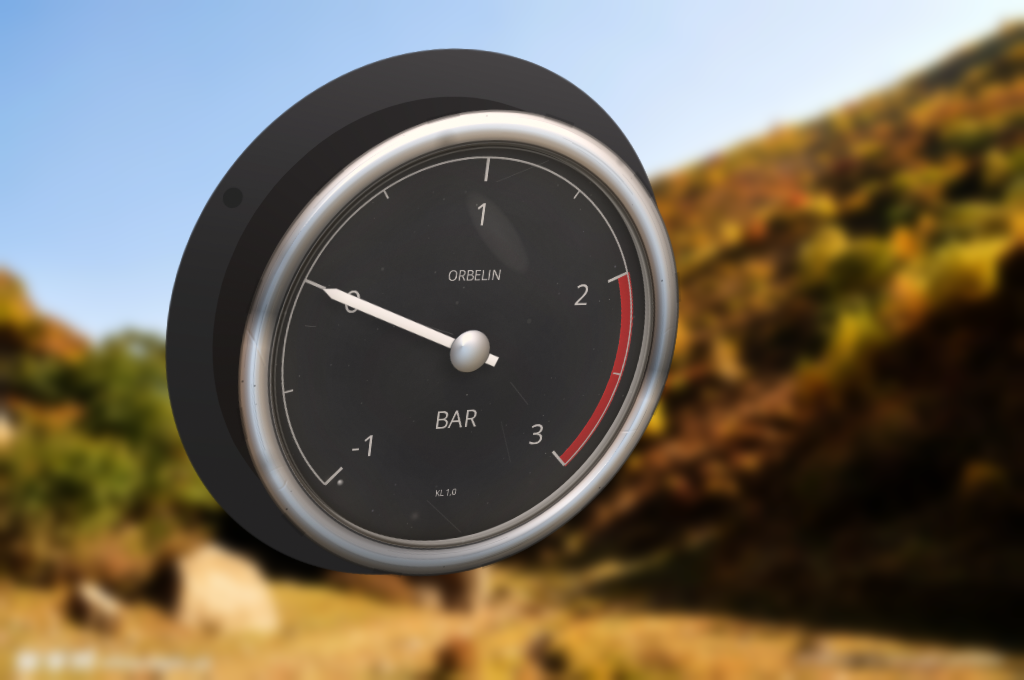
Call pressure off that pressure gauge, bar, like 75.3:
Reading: 0
